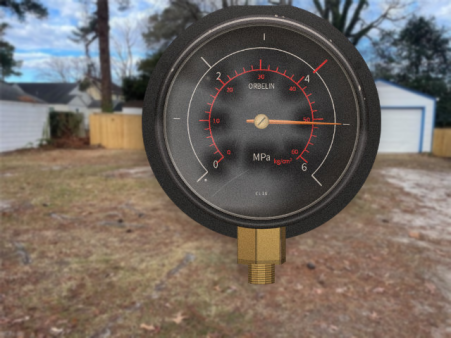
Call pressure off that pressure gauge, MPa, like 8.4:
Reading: 5
